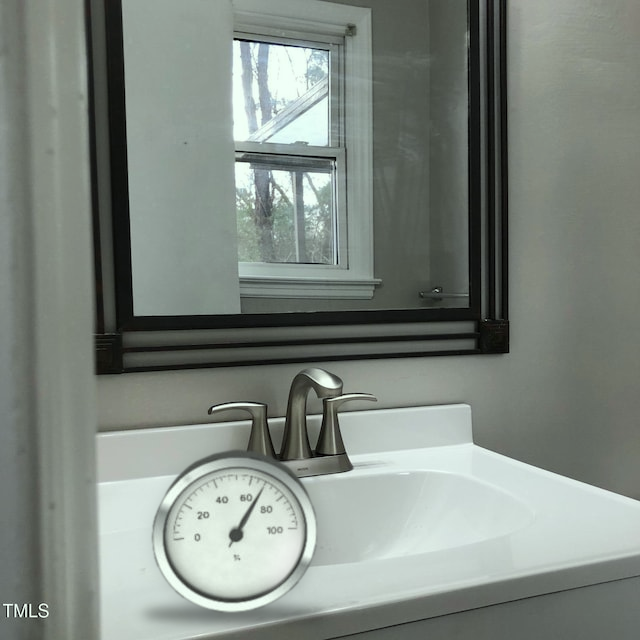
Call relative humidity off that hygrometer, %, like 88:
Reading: 68
